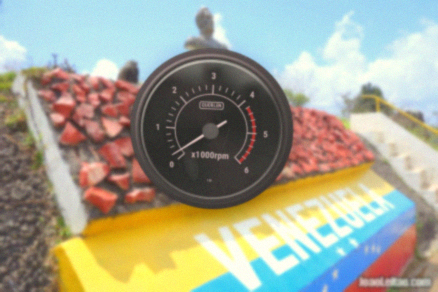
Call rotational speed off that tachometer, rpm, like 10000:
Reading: 200
